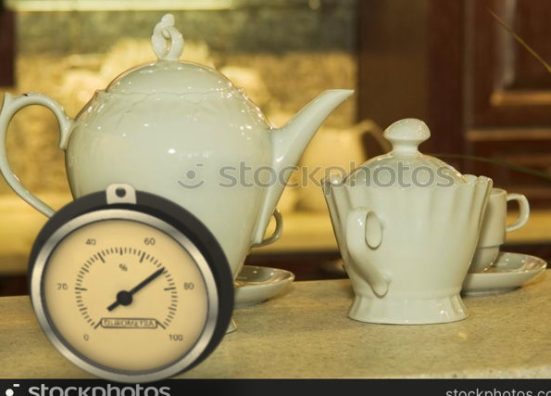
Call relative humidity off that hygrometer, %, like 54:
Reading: 70
